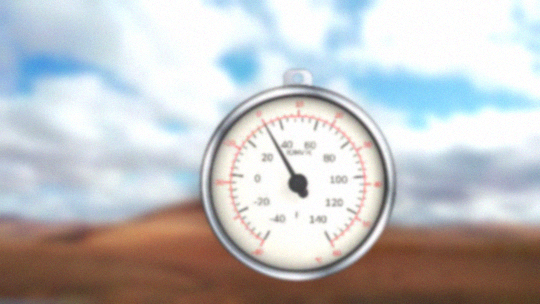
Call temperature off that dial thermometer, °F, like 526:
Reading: 32
